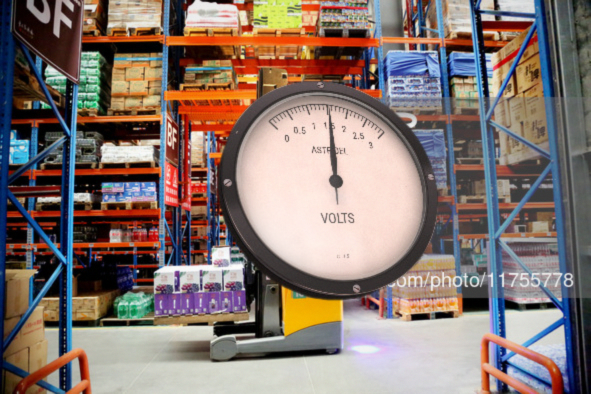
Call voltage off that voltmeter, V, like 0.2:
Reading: 1.5
